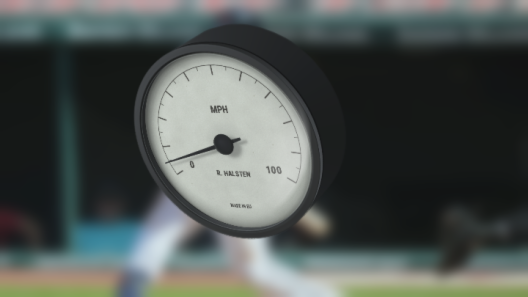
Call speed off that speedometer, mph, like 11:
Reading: 5
